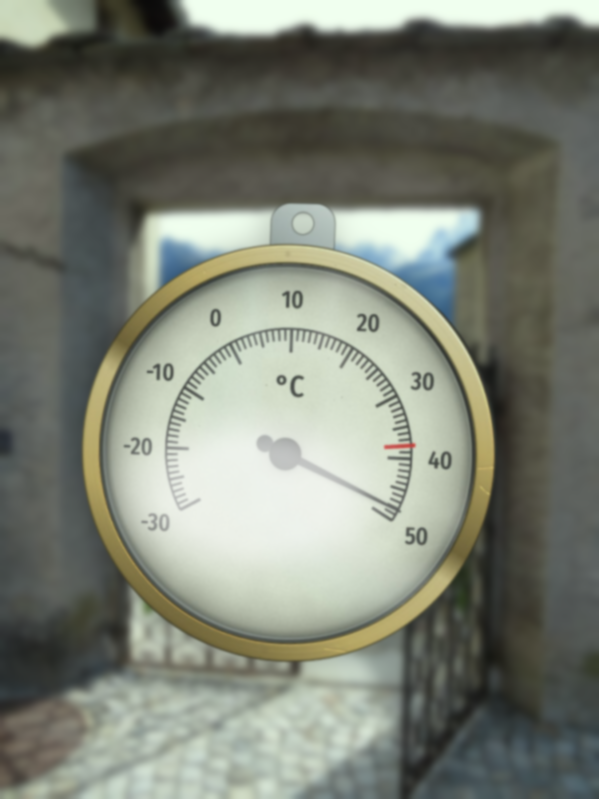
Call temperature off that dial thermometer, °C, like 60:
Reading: 48
